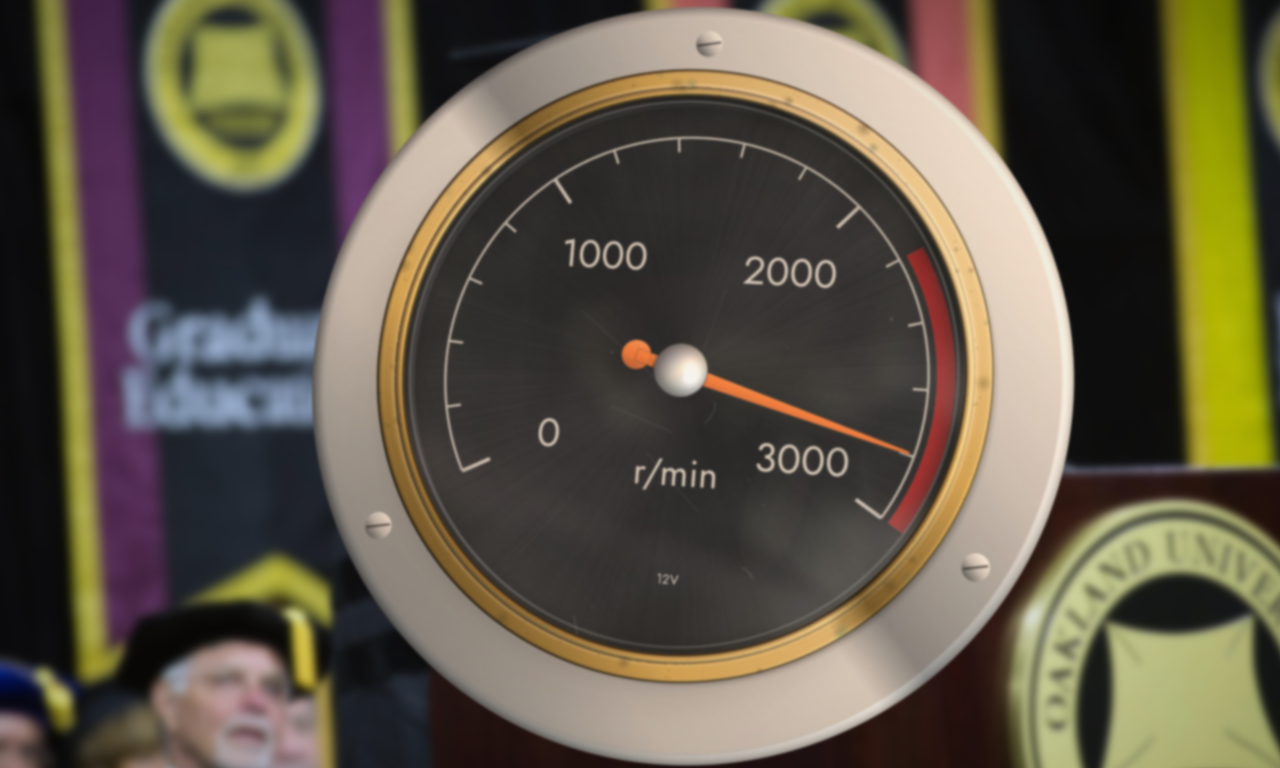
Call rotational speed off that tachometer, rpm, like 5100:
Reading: 2800
